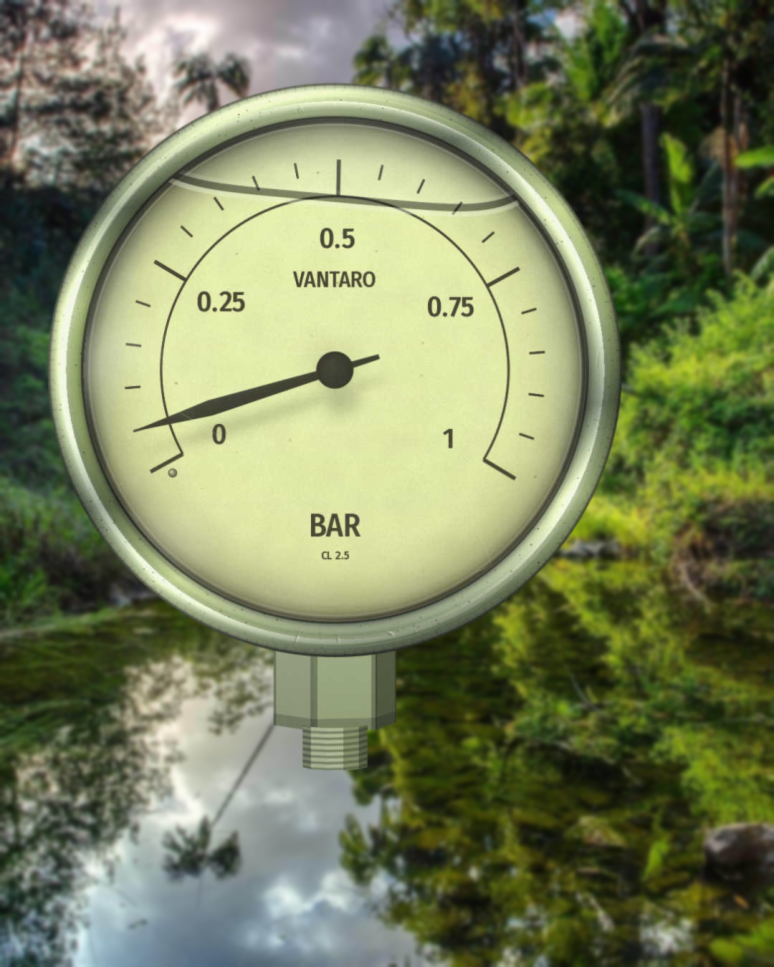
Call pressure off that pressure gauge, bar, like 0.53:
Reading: 0.05
